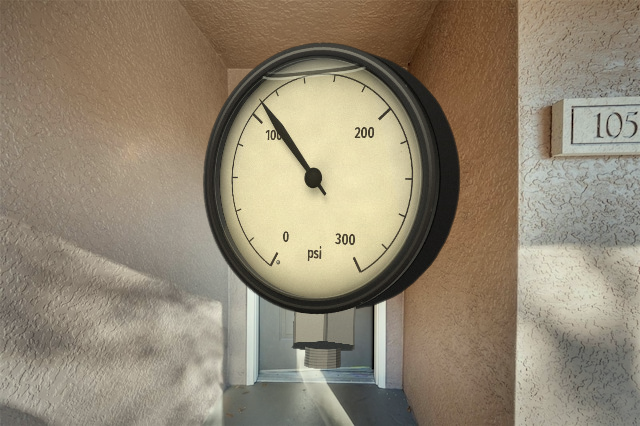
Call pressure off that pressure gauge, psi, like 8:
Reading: 110
